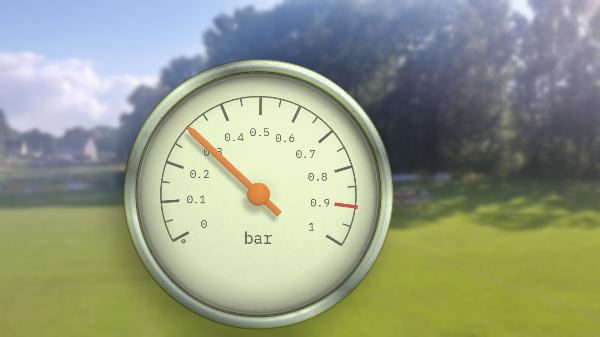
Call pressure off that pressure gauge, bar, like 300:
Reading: 0.3
